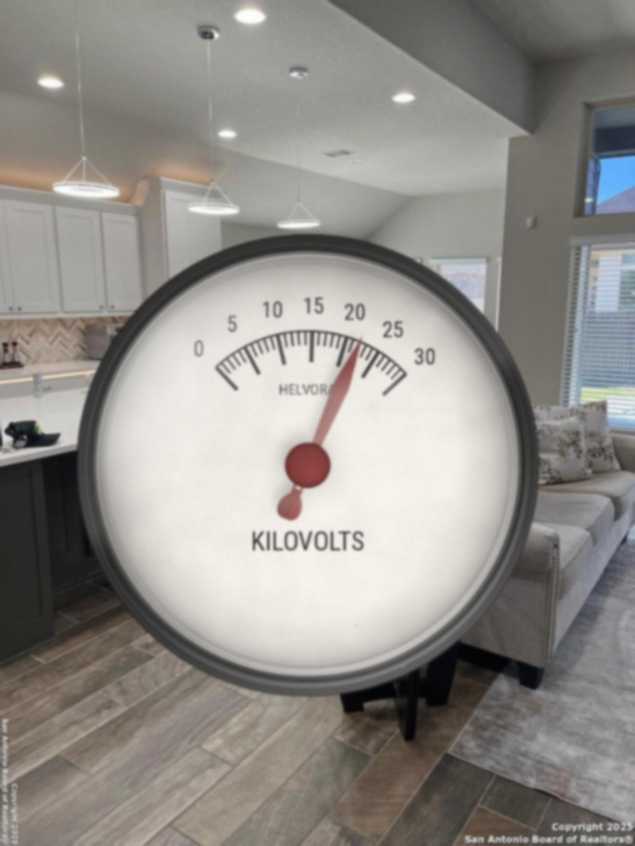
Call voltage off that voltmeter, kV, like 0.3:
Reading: 22
